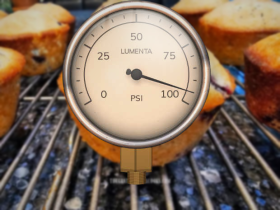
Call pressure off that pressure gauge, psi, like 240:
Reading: 95
